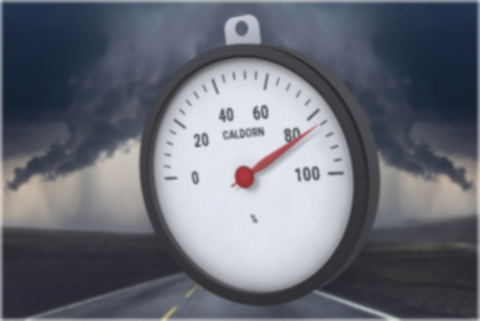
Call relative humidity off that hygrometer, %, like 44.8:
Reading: 84
